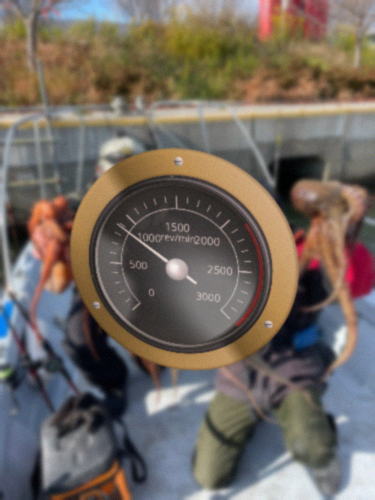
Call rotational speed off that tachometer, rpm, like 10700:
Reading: 900
